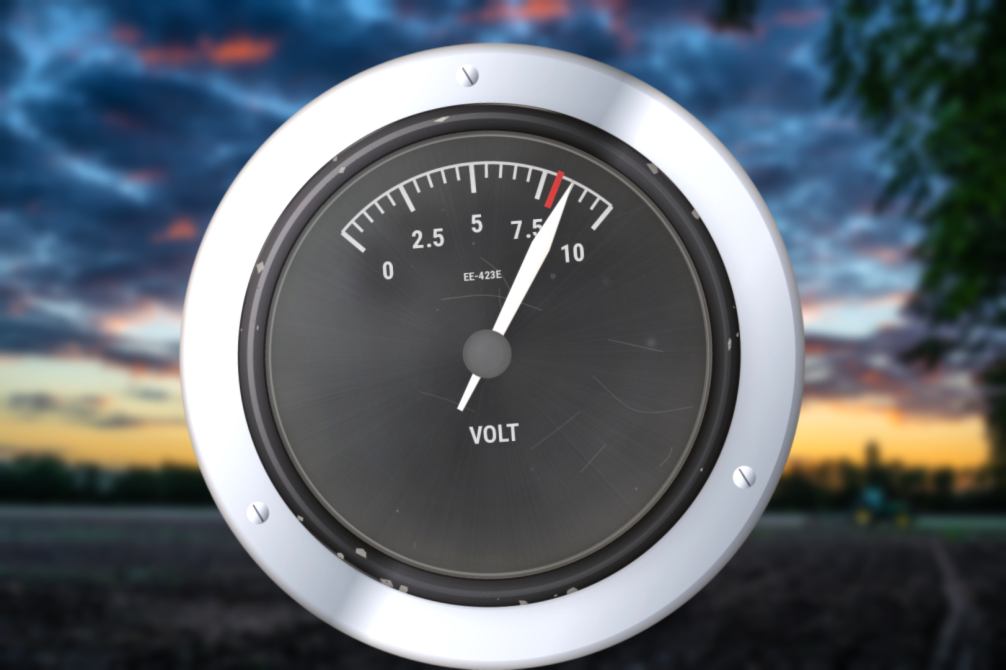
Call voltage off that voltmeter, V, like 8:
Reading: 8.5
